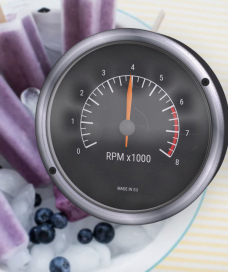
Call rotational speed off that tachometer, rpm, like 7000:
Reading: 4000
